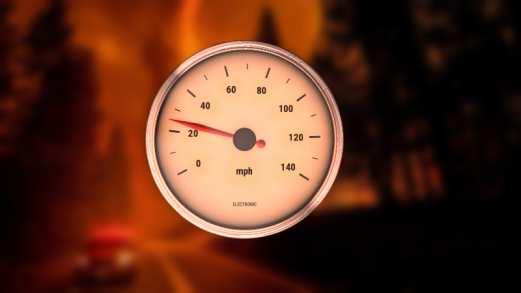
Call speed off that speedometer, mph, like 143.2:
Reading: 25
